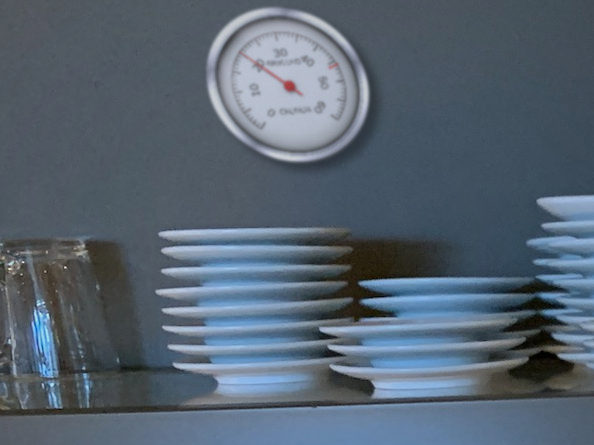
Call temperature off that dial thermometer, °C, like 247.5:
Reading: 20
